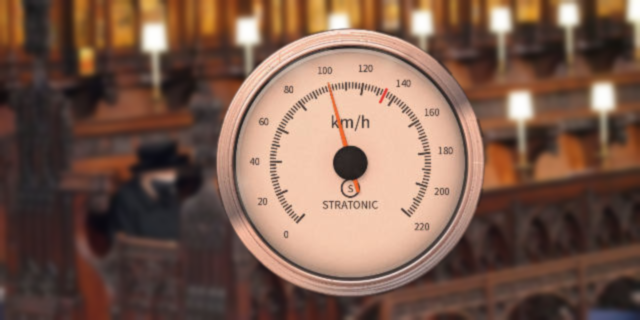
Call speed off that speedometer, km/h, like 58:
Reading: 100
